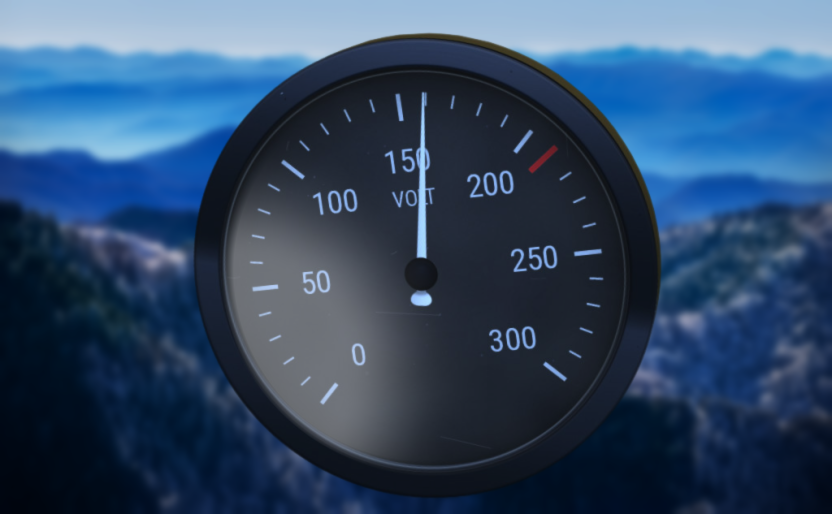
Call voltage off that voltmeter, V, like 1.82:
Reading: 160
